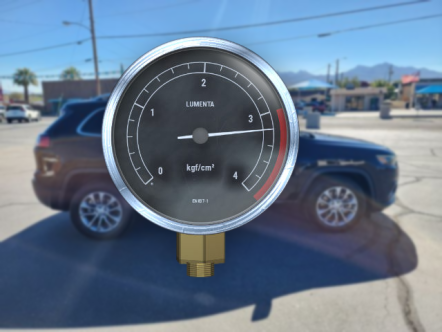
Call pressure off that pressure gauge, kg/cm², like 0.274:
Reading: 3.2
